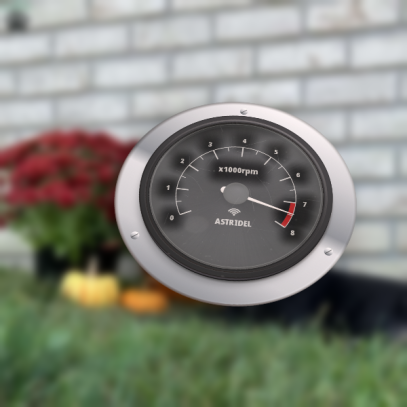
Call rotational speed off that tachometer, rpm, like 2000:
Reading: 7500
